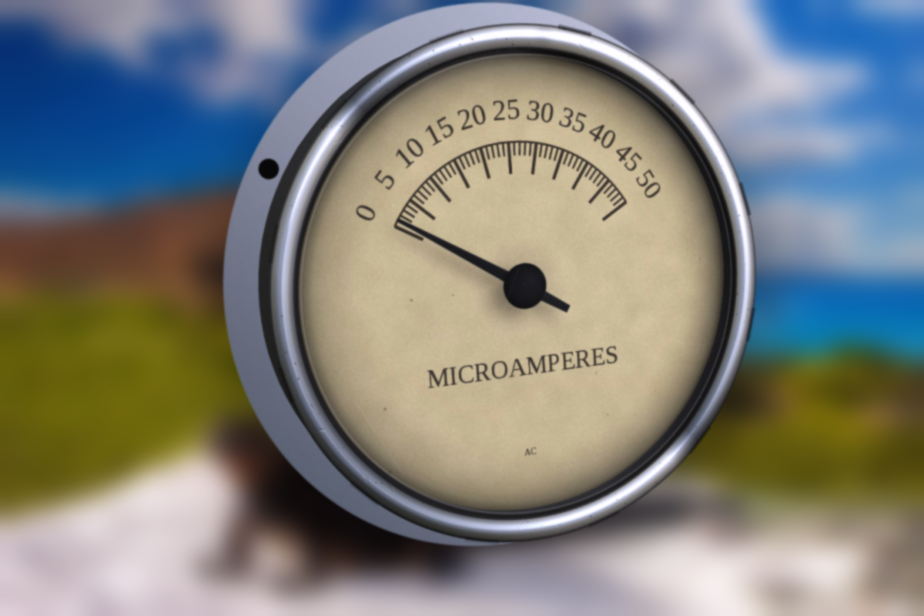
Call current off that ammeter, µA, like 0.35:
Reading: 1
